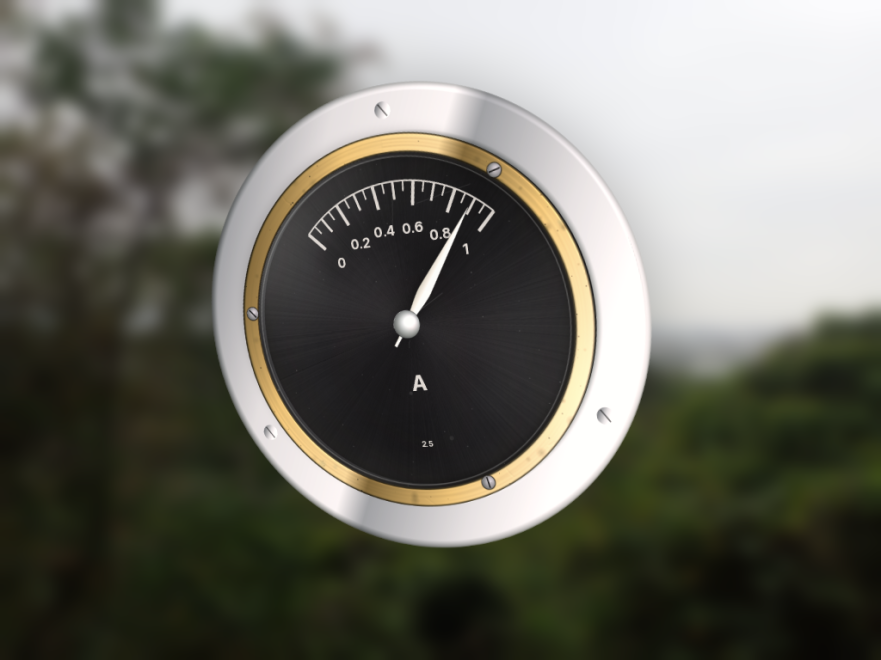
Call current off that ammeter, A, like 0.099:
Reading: 0.9
